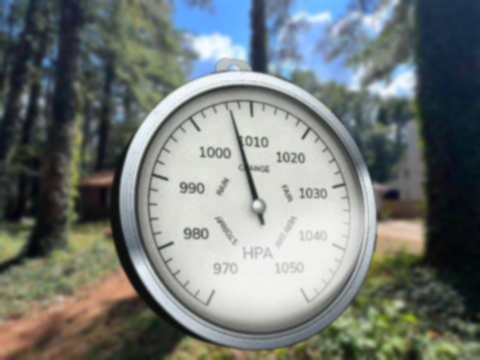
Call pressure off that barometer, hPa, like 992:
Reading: 1006
